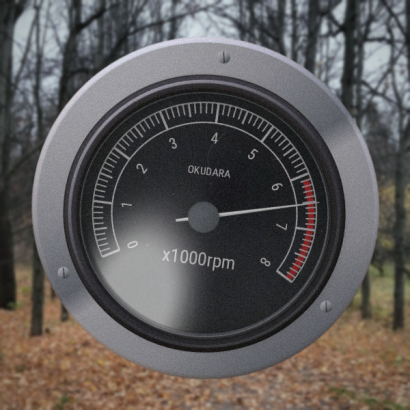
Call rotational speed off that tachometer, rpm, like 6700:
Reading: 6500
